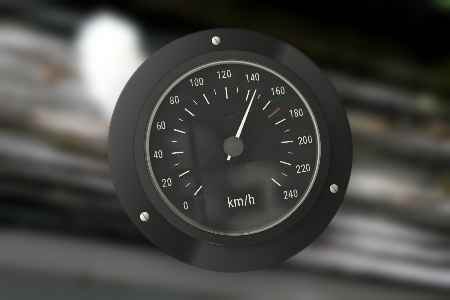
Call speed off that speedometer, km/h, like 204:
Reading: 145
